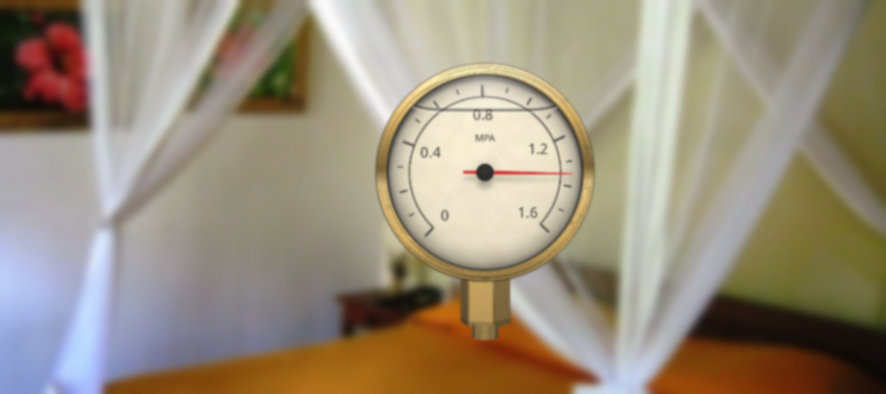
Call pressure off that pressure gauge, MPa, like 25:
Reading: 1.35
